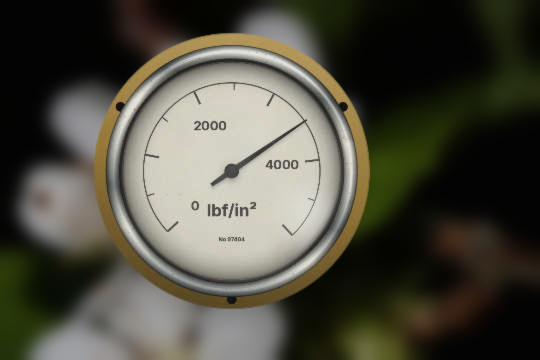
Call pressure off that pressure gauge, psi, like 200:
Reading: 3500
